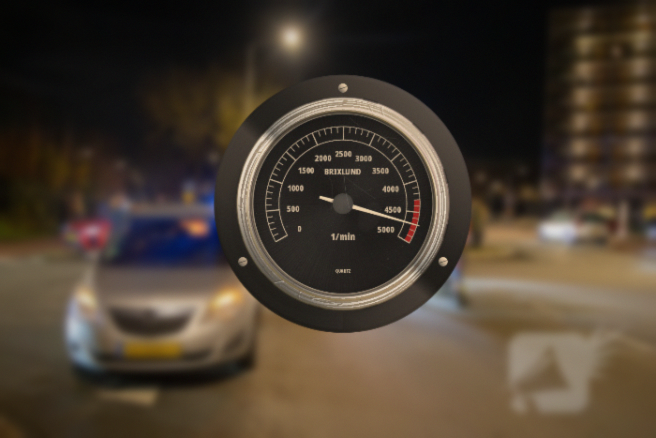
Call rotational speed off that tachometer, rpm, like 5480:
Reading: 4700
